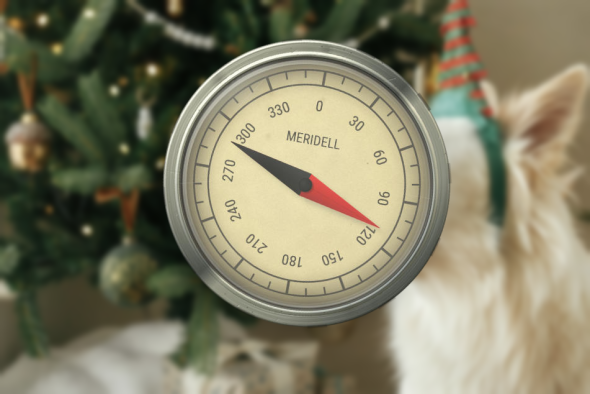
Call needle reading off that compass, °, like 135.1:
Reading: 110
